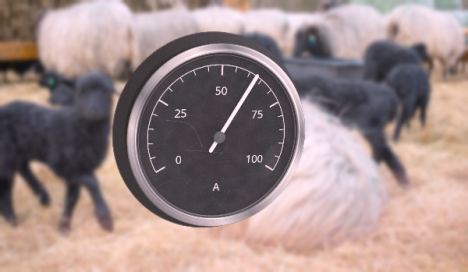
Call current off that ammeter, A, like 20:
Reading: 62.5
